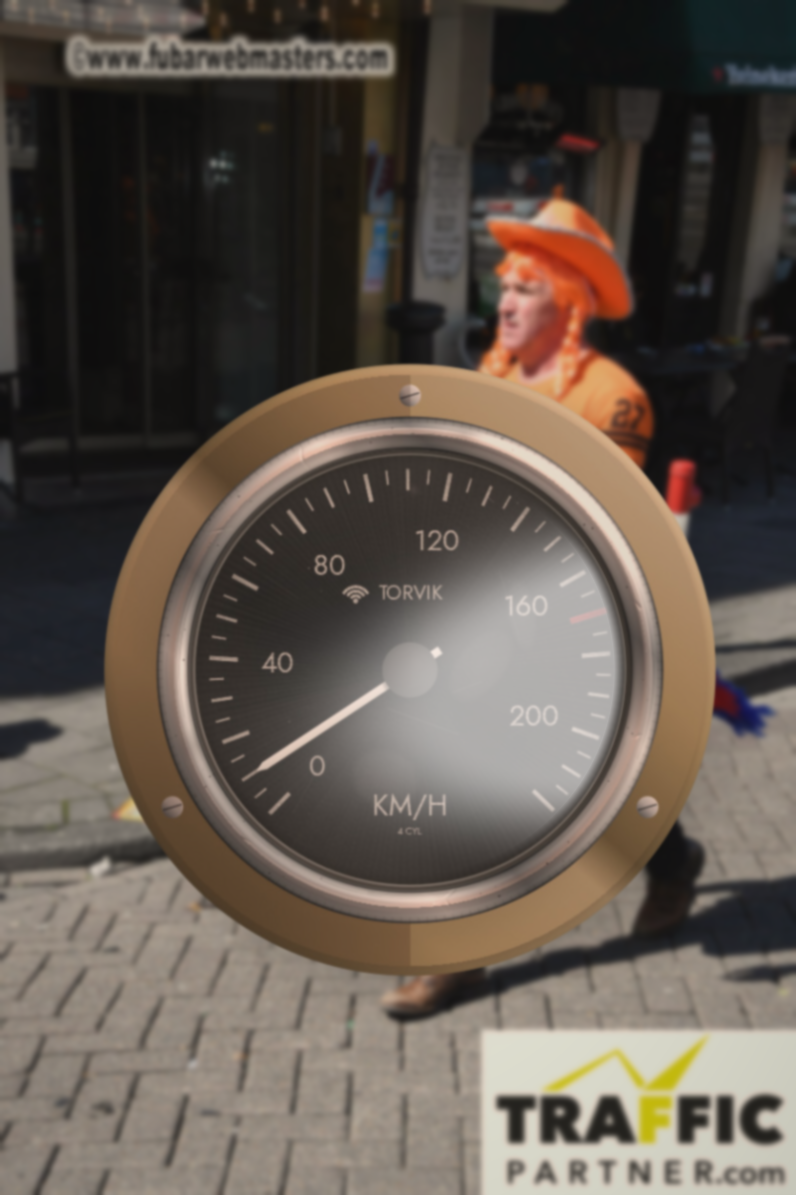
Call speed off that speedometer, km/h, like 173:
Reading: 10
